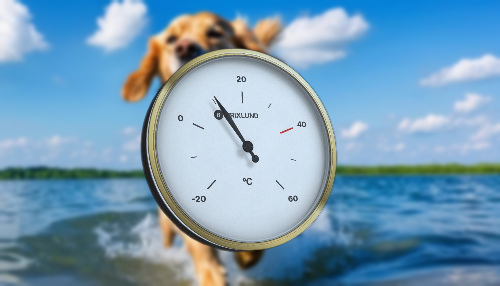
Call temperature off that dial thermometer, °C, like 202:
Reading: 10
